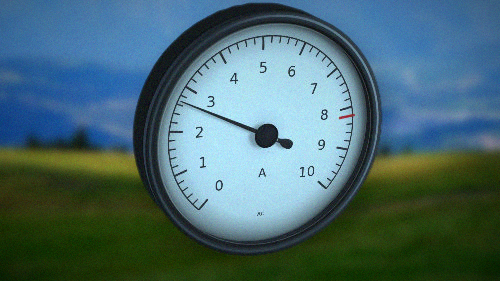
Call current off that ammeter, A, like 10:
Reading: 2.7
